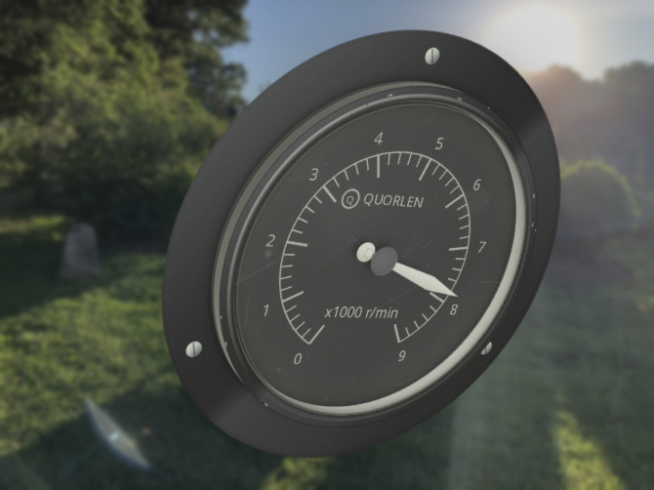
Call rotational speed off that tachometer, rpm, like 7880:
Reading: 7800
